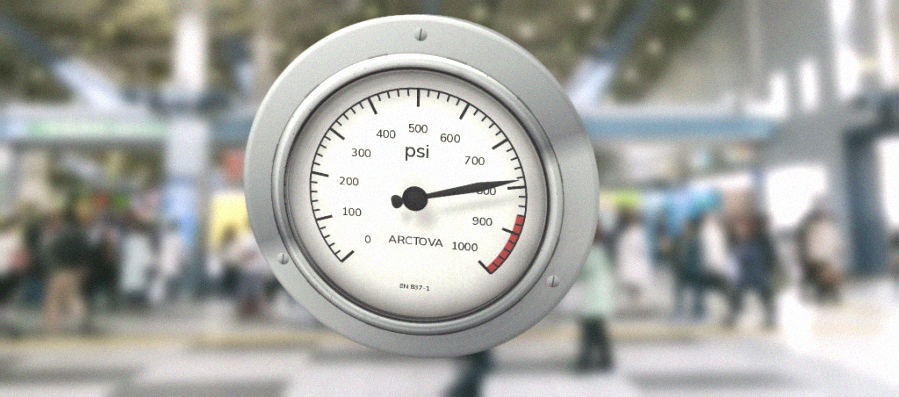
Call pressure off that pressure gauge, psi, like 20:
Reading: 780
